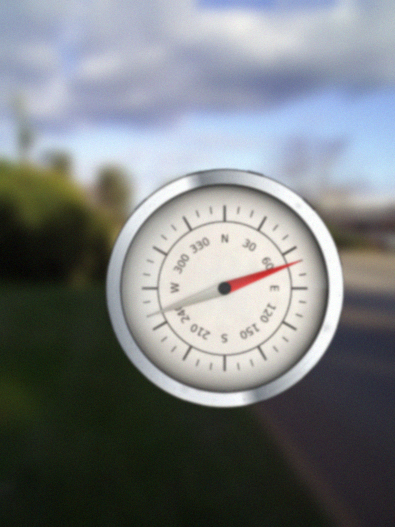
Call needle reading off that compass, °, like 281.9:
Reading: 70
